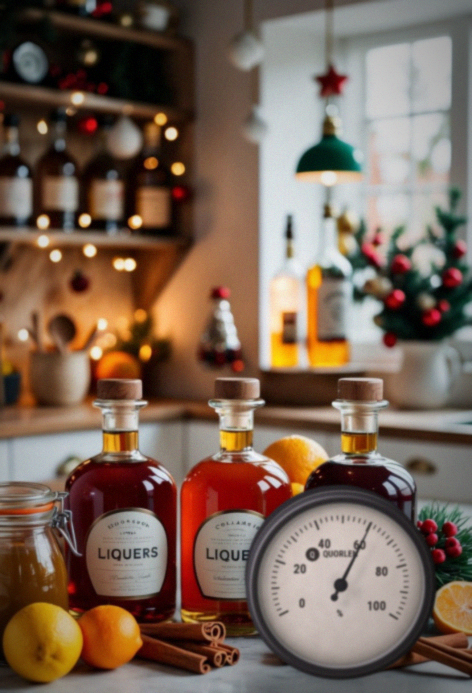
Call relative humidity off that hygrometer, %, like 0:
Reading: 60
